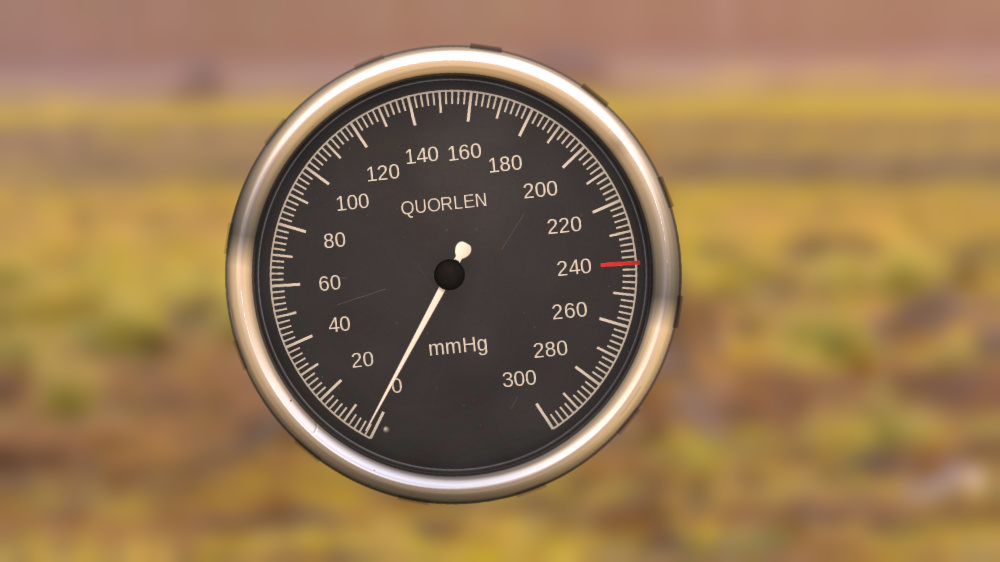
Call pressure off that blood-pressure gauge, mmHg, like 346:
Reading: 2
